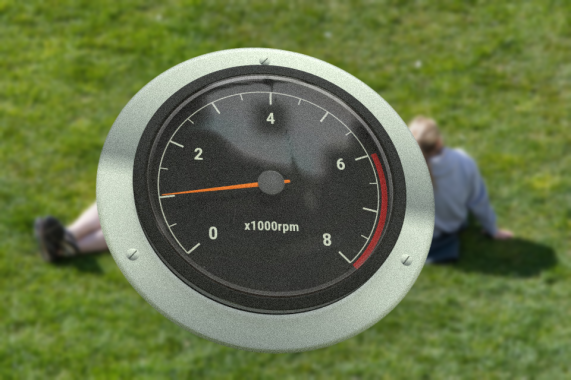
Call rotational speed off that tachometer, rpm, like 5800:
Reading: 1000
